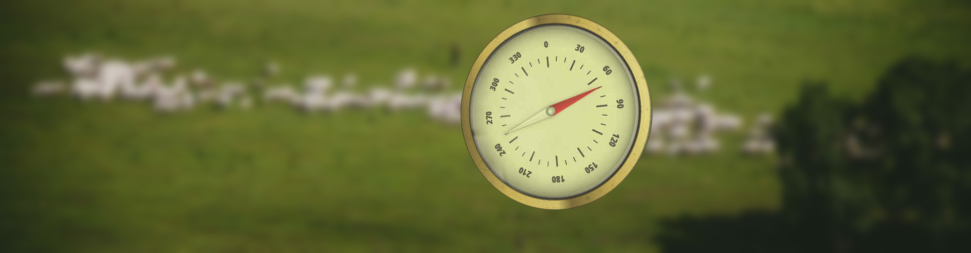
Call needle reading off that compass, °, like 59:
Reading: 70
